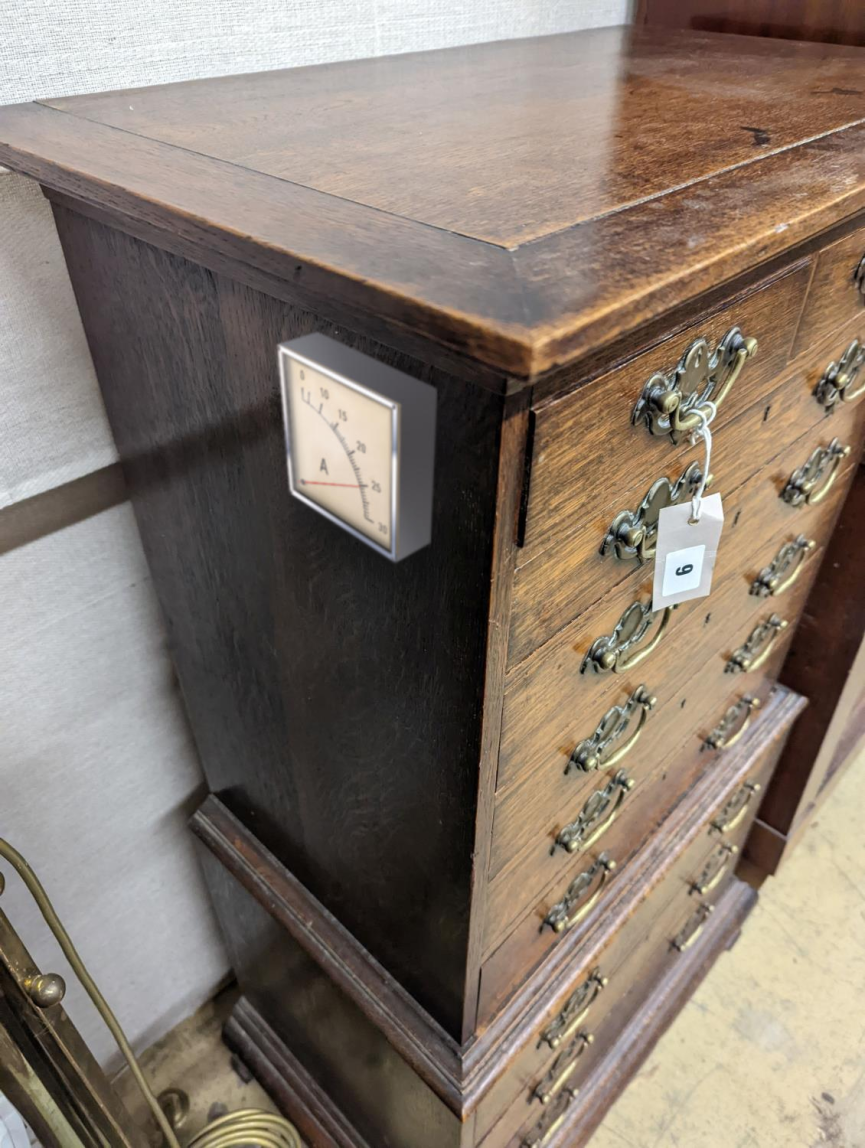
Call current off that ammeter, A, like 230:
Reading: 25
